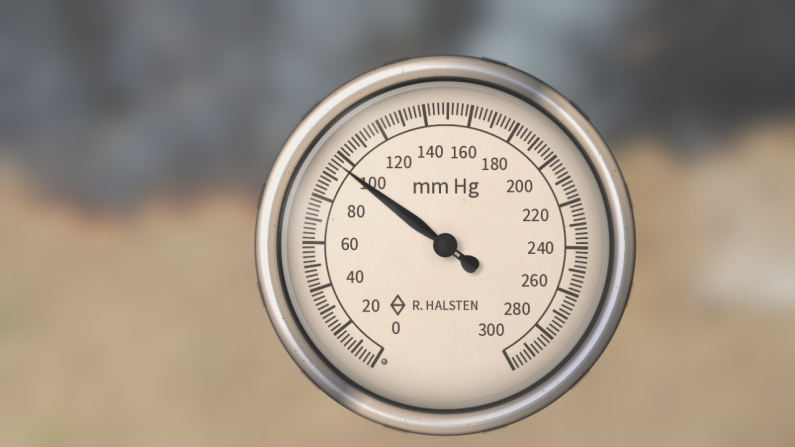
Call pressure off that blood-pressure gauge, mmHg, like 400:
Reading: 96
